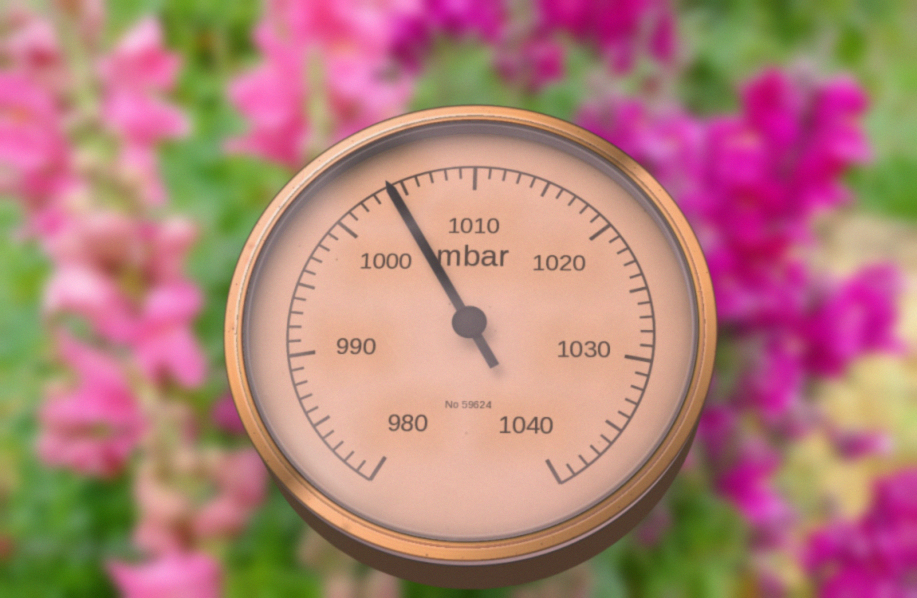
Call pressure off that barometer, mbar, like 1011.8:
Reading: 1004
